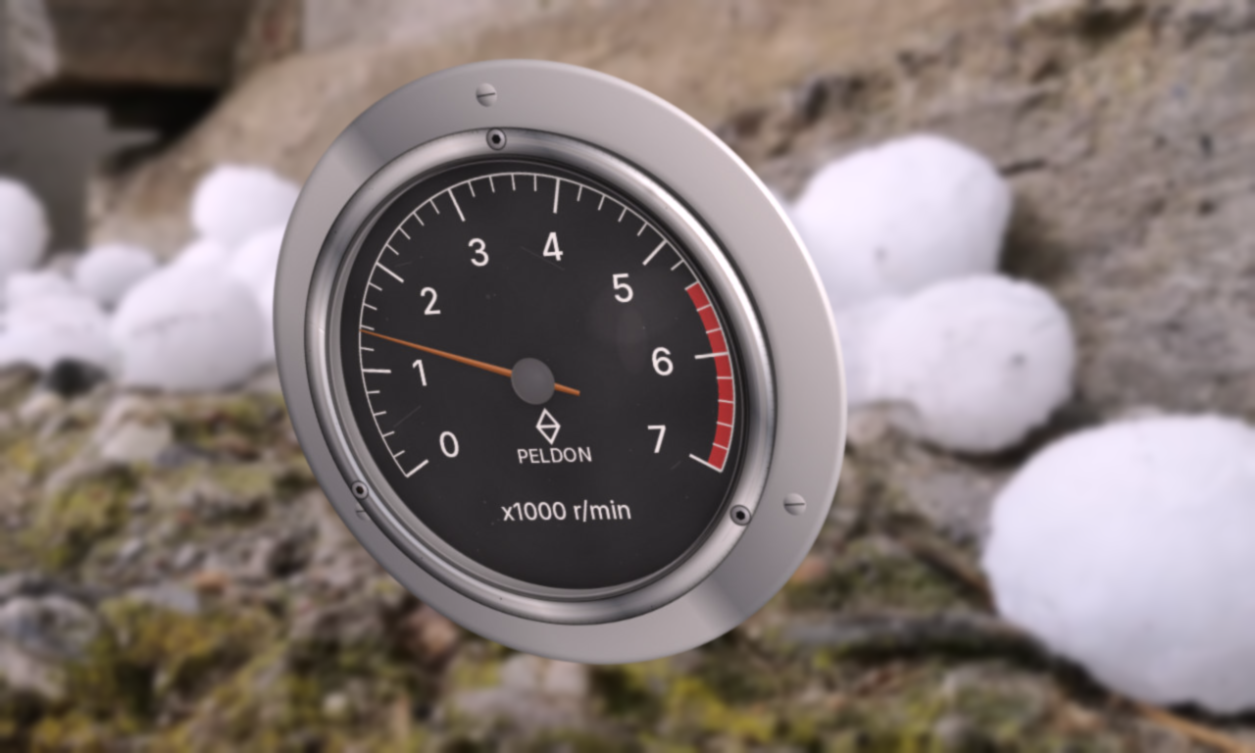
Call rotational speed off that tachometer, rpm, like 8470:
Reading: 1400
